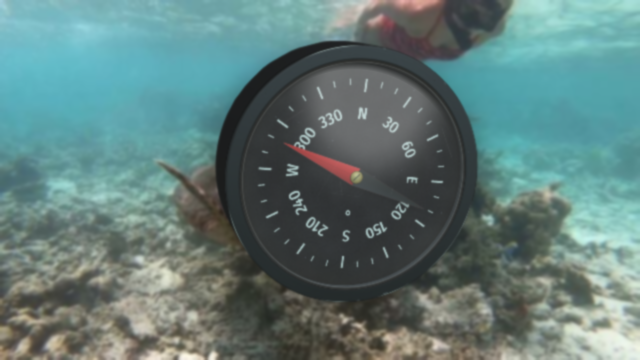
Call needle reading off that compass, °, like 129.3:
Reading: 290
